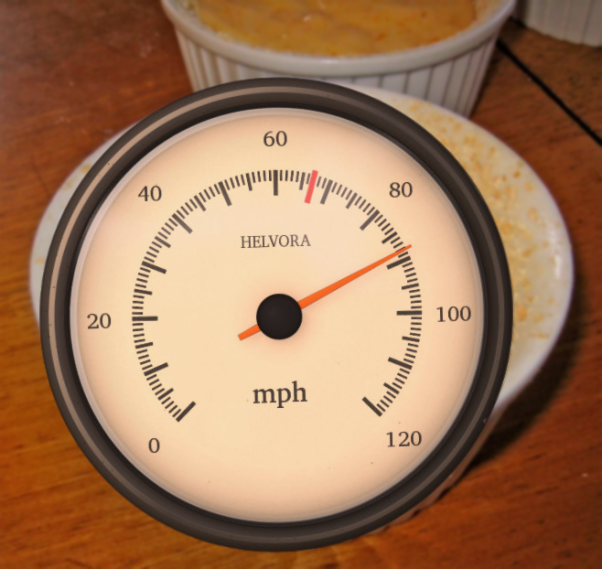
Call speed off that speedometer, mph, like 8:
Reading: 88
